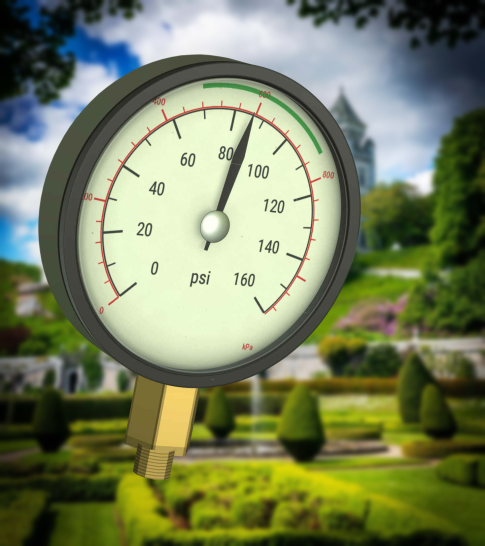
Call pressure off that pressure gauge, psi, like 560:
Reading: 85
